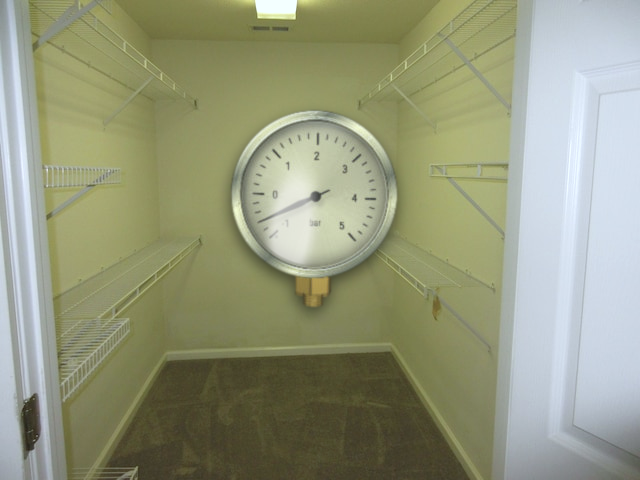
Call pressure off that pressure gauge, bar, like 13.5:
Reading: -0.6
